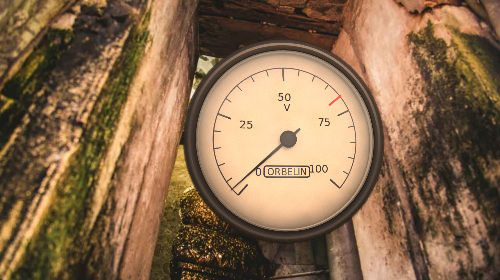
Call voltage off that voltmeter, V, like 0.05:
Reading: 2.5
